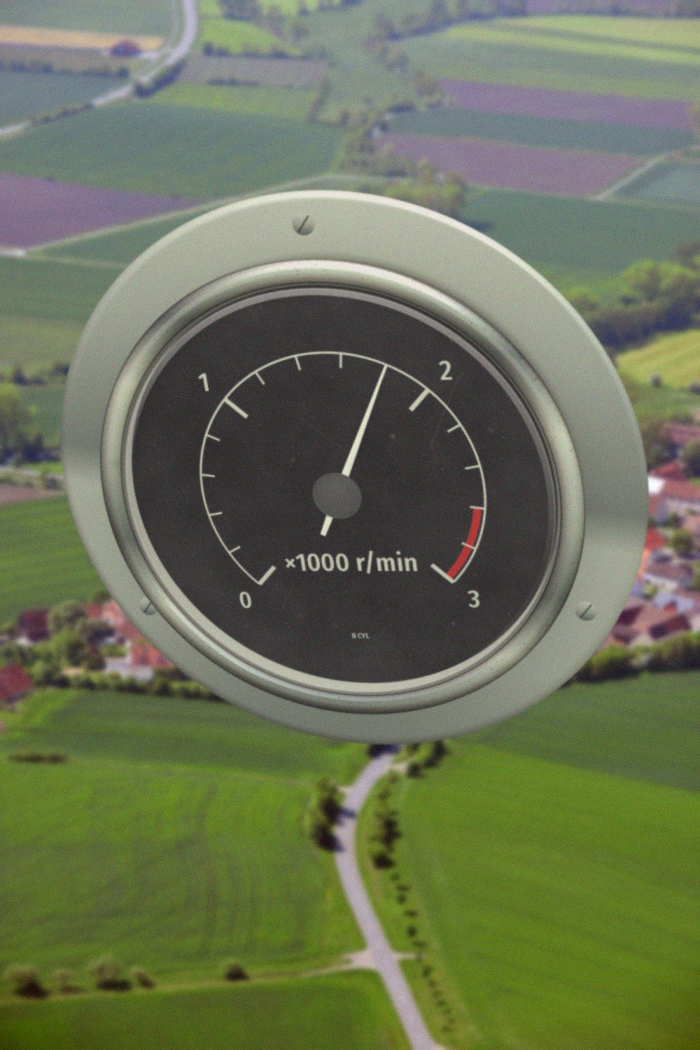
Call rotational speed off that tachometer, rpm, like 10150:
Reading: 1800
